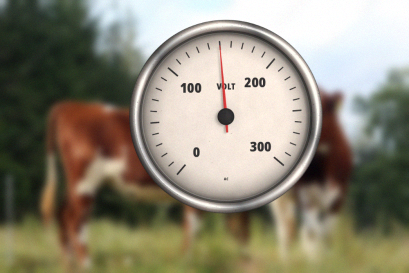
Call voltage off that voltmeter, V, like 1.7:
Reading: 150
